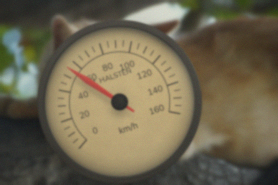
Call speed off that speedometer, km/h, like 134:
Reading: 55
